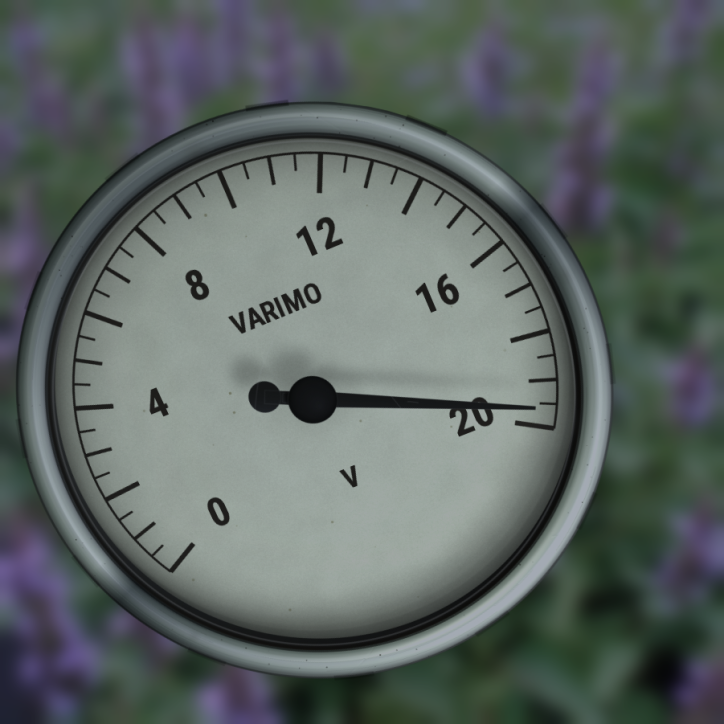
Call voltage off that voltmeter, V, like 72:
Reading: 19.5
